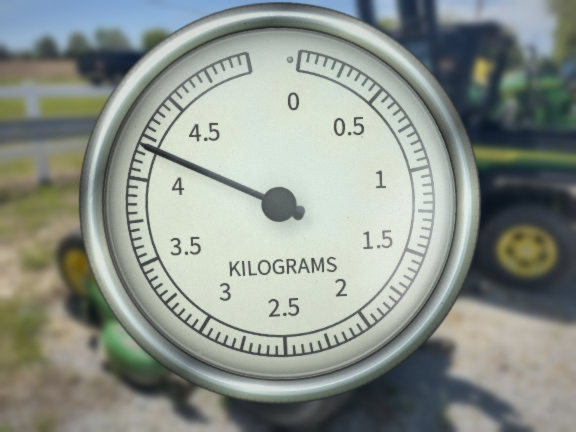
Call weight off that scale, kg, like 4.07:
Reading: 4.2
